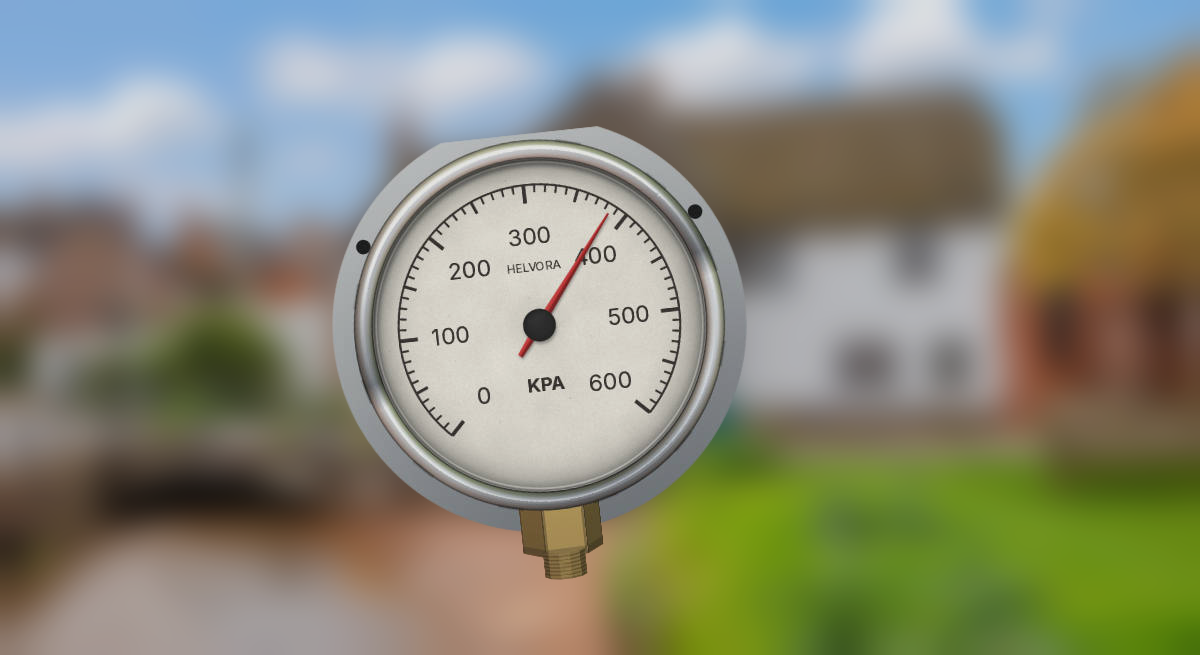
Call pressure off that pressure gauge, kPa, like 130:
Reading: 385
